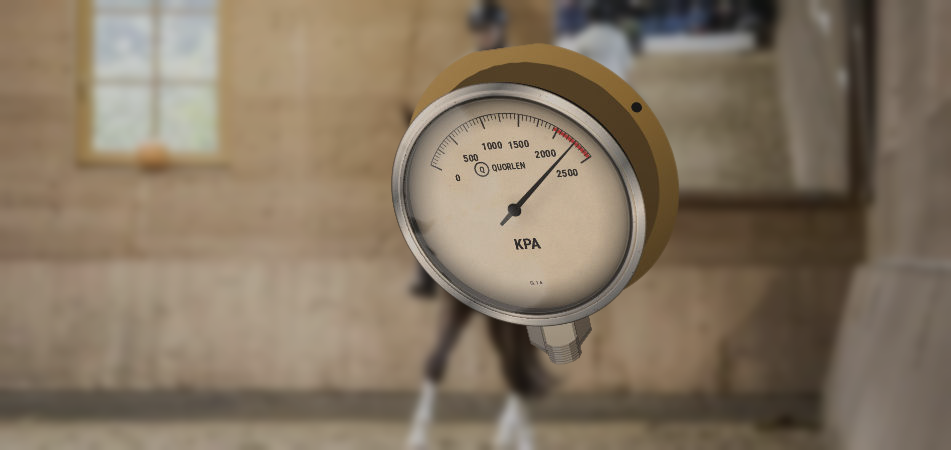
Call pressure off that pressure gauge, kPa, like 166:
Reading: 2250
